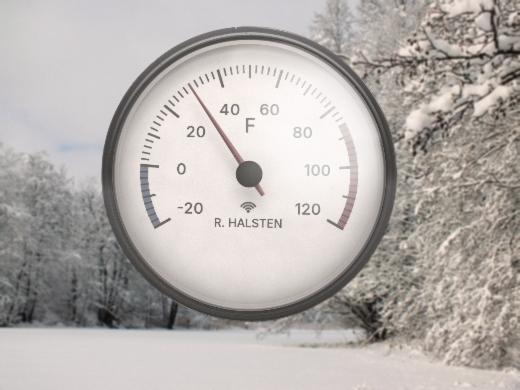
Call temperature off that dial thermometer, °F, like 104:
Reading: 30
